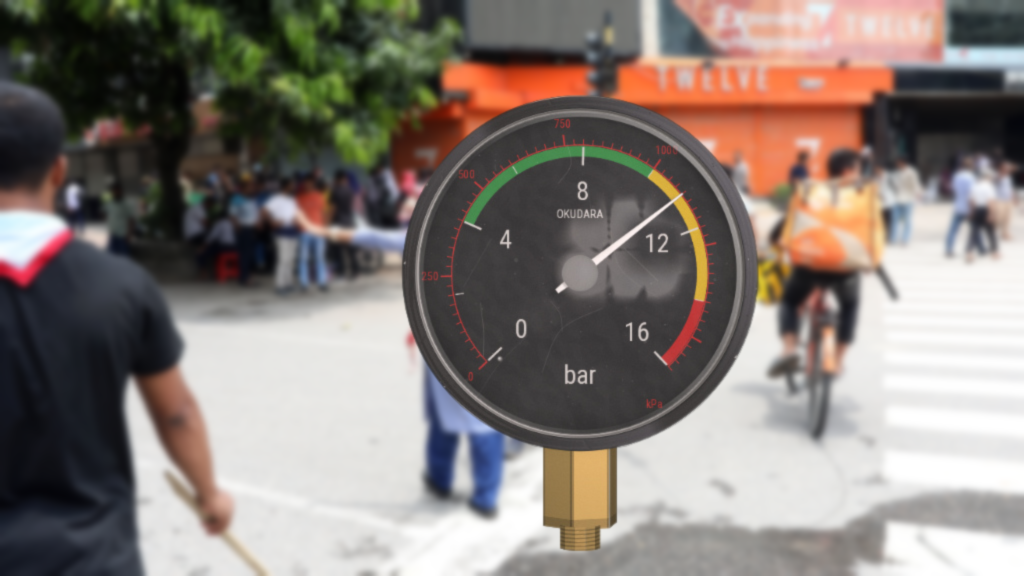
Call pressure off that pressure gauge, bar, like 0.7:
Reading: 11
